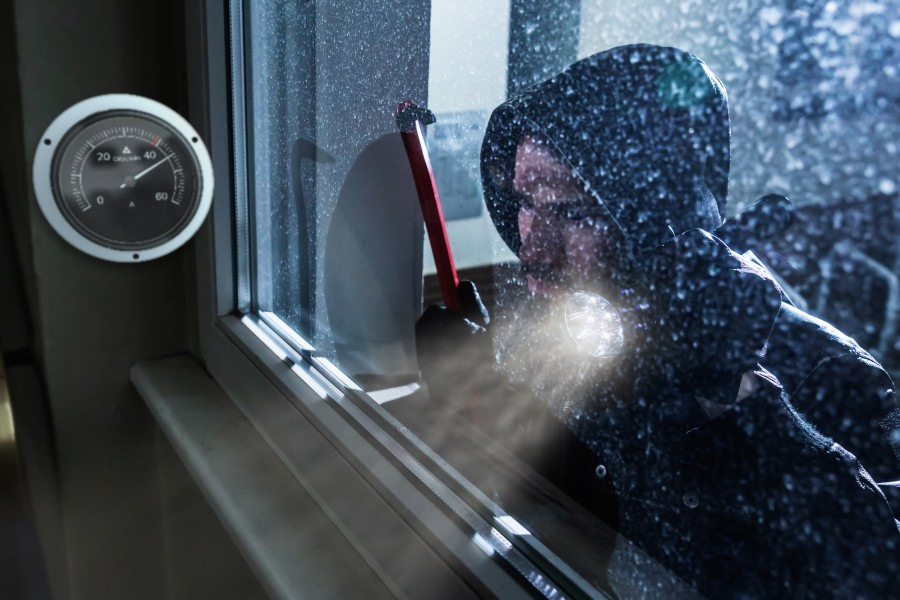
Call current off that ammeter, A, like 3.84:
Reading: 45
